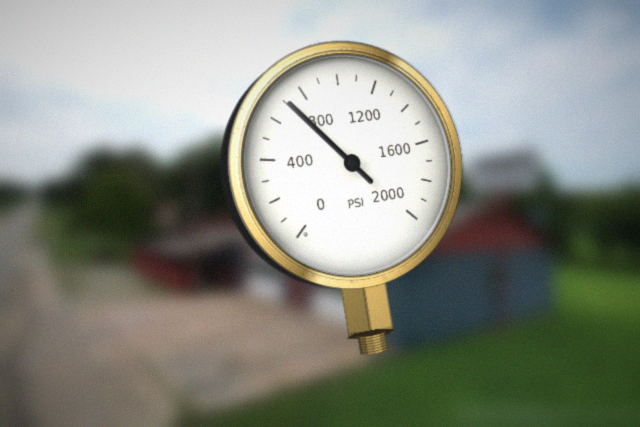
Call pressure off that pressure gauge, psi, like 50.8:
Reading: 700
